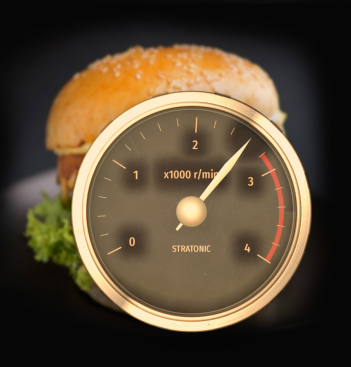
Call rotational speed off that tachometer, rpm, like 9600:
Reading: 2600
